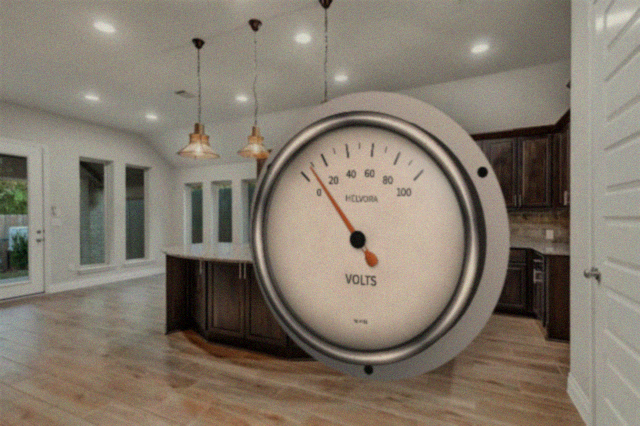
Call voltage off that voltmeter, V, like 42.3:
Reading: 10
